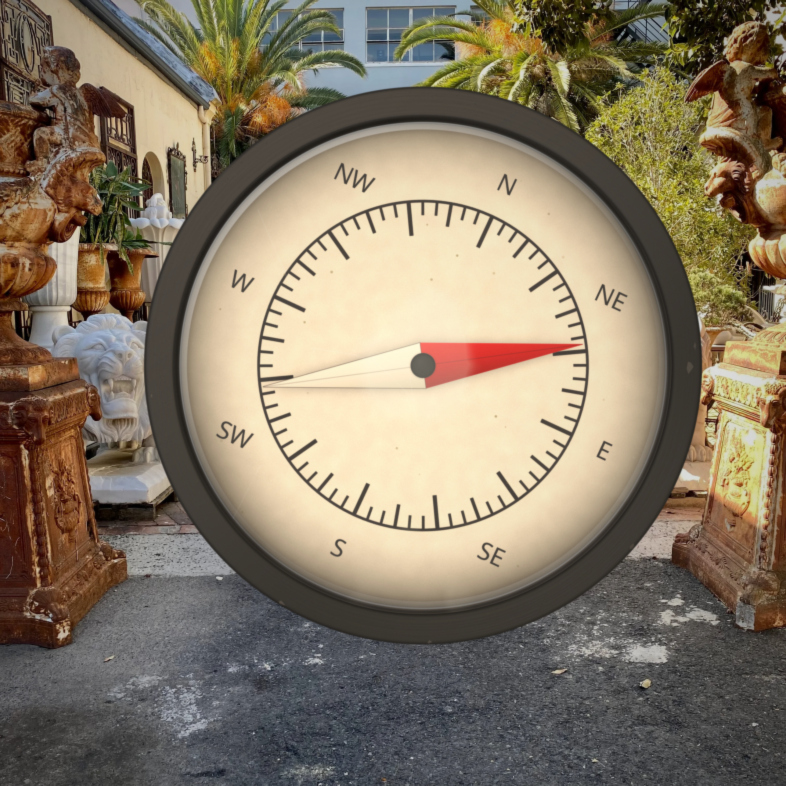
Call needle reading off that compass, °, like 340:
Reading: 57.5
